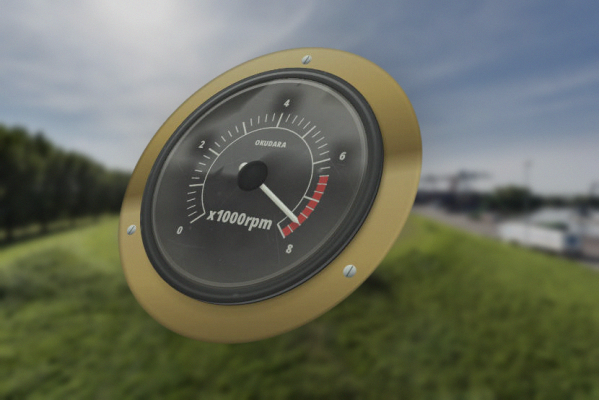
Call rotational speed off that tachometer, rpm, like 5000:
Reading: 7600
